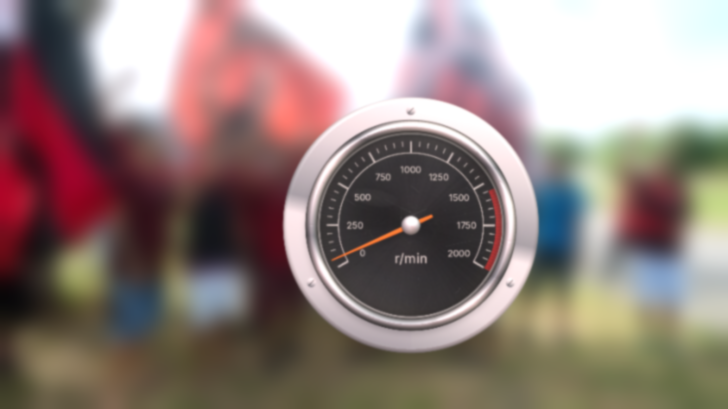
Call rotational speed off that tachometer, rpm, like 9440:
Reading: 50
